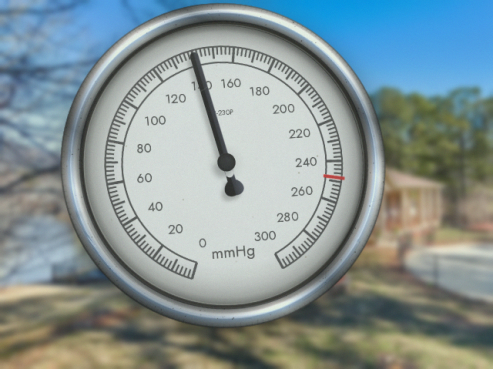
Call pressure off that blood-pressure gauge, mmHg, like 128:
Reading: 140
